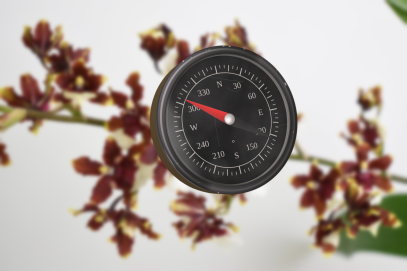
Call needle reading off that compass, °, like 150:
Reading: 305
